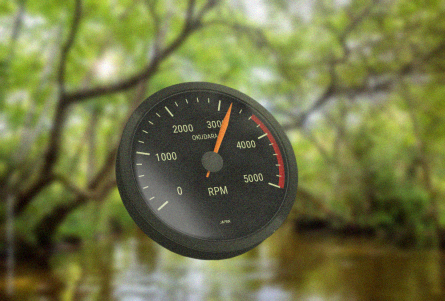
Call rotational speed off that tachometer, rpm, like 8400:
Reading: 3200
